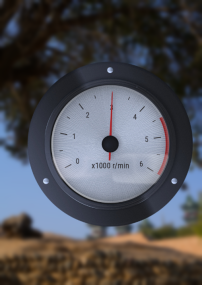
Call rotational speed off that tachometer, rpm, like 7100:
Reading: 3000
